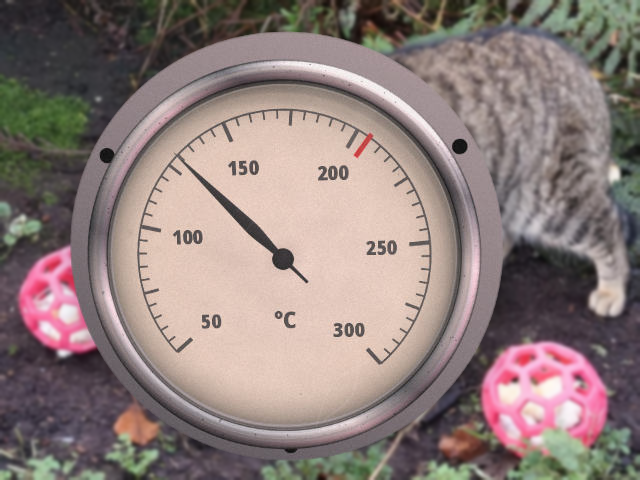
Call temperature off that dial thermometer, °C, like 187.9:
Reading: 130
